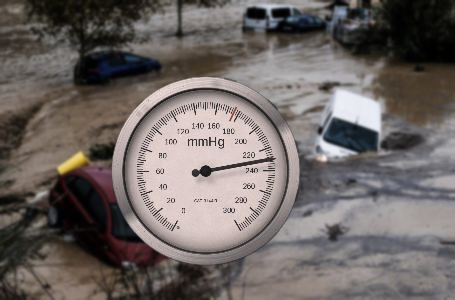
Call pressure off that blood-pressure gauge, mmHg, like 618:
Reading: 230
